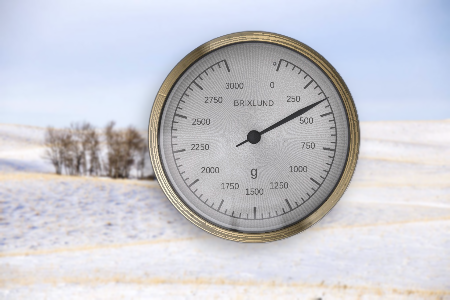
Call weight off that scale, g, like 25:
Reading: 400
